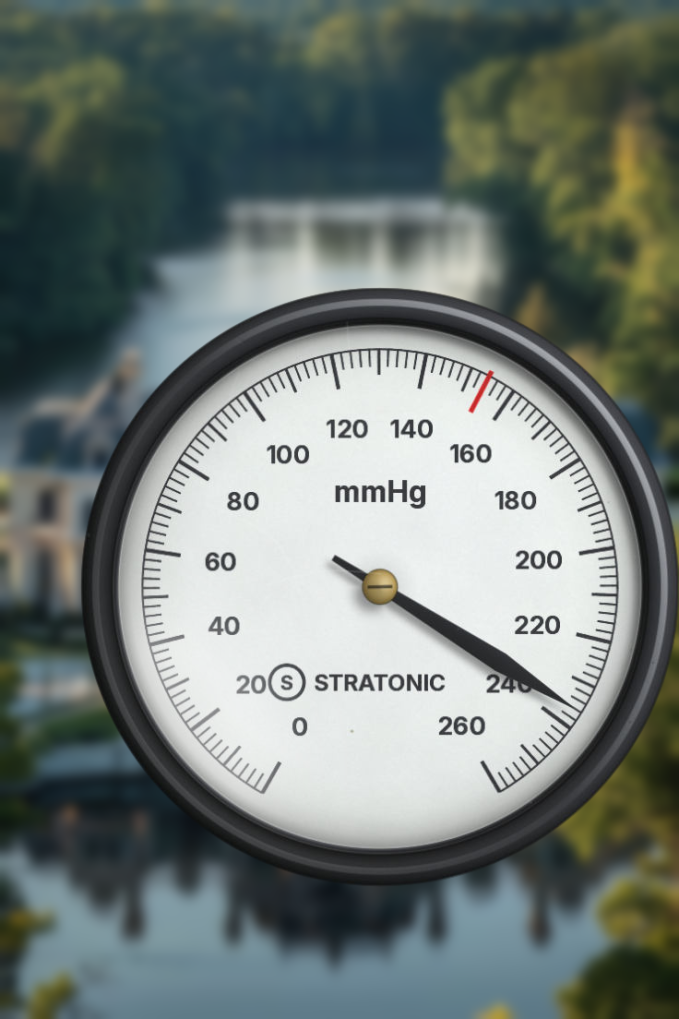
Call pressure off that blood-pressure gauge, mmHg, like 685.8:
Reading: 236
